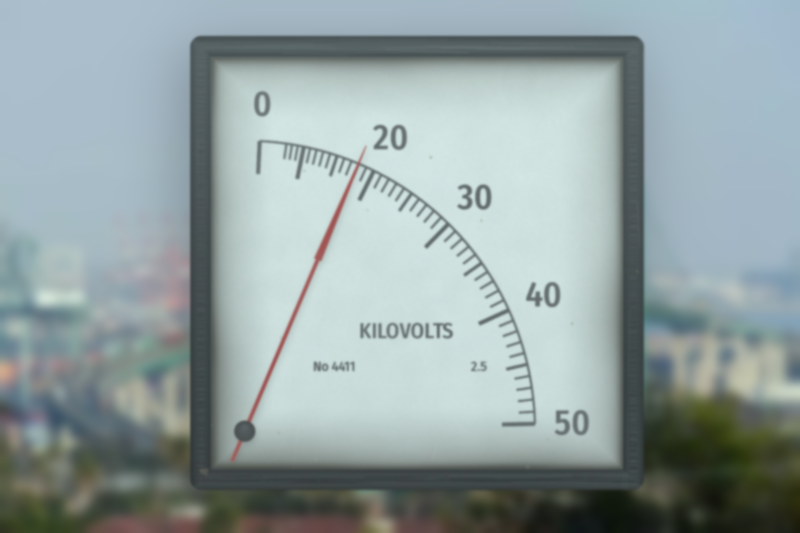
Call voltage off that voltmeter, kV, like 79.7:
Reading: 18
